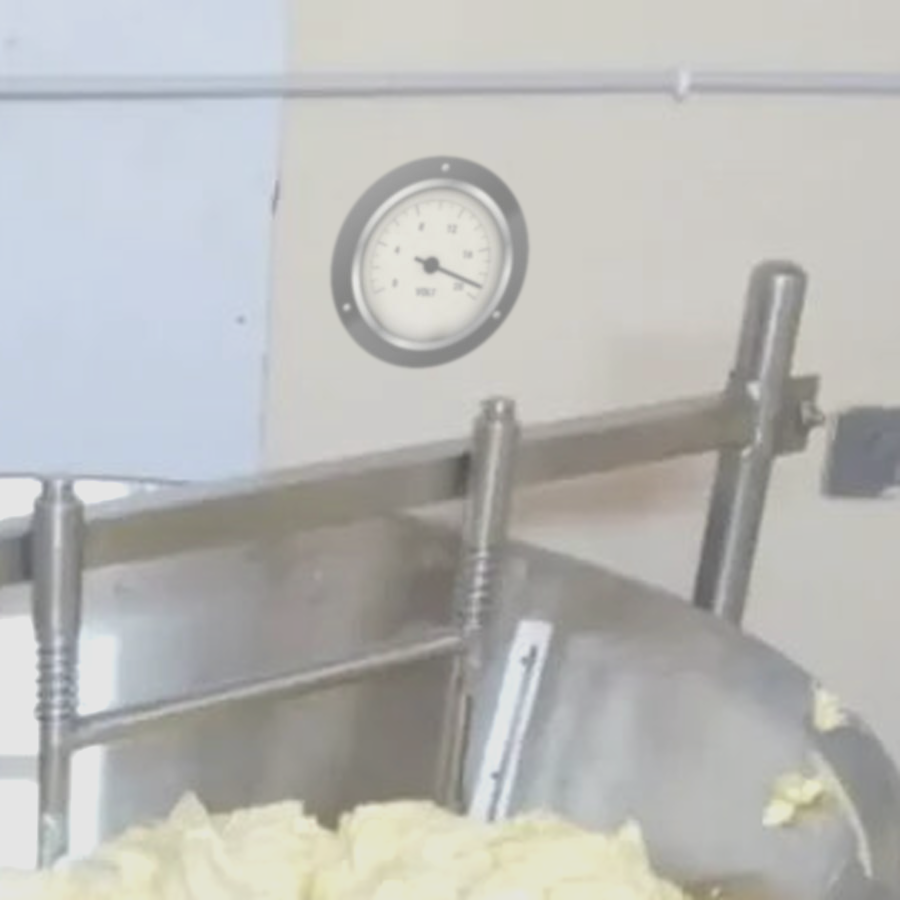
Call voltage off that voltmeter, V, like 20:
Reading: 19
